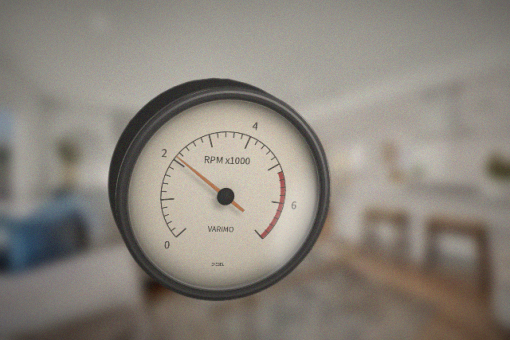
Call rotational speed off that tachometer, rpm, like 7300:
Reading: 2100
